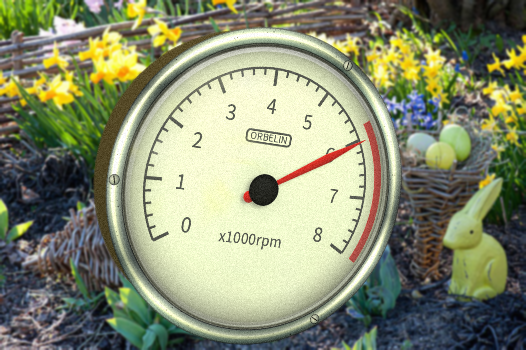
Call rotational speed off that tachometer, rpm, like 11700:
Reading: 6000
